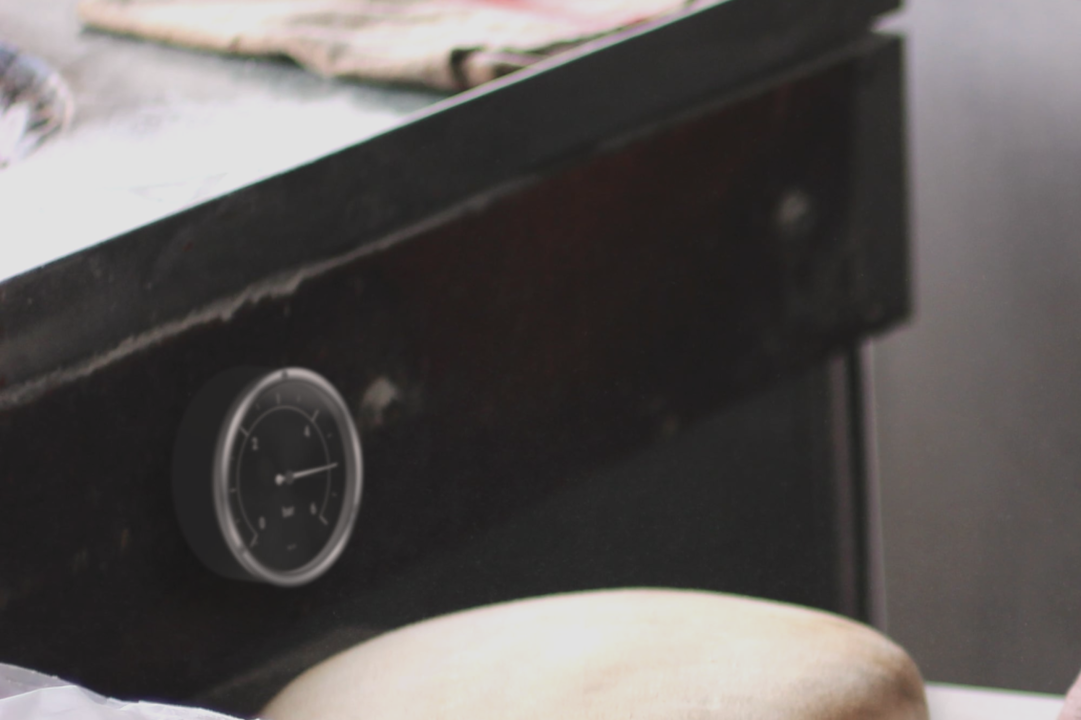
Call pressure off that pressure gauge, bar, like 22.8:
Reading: 5
